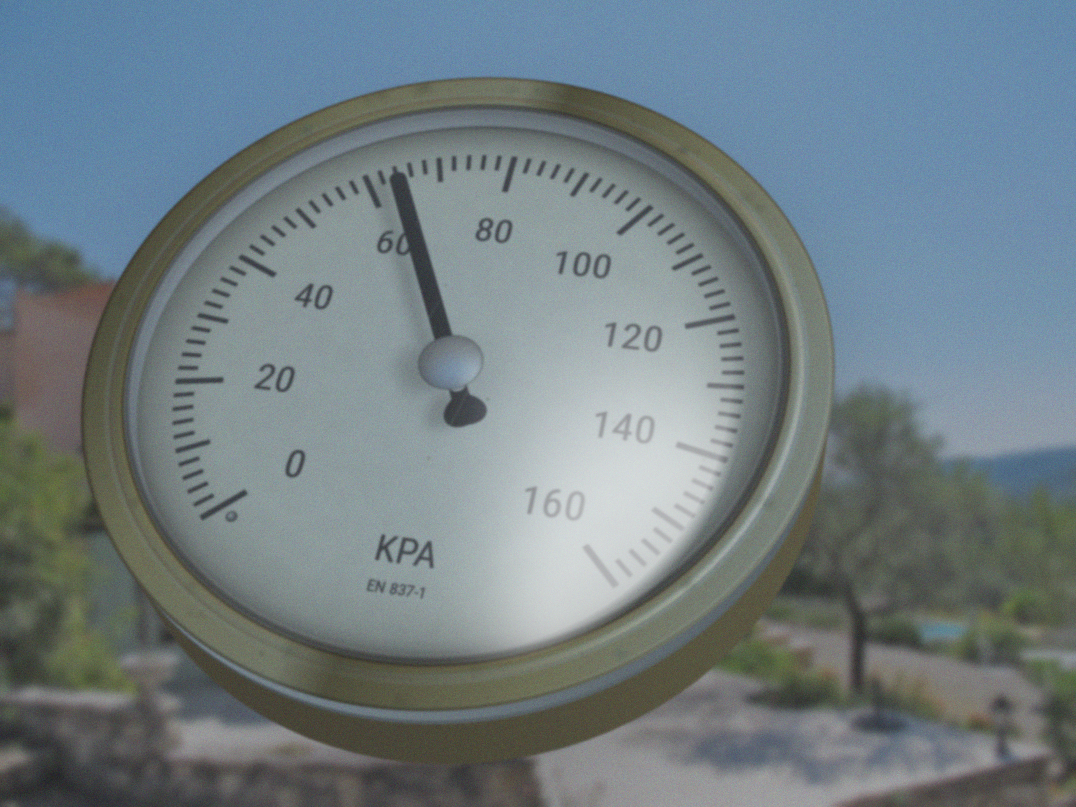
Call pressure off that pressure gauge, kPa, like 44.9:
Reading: 64
